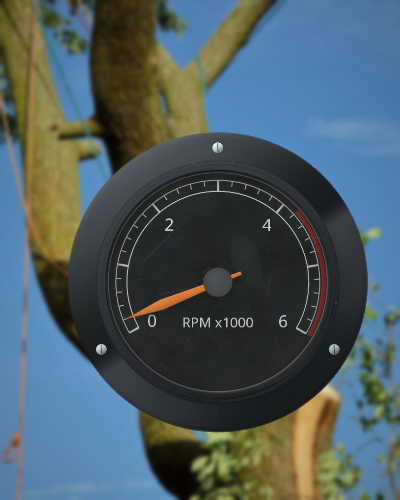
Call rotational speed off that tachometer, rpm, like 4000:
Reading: 200
